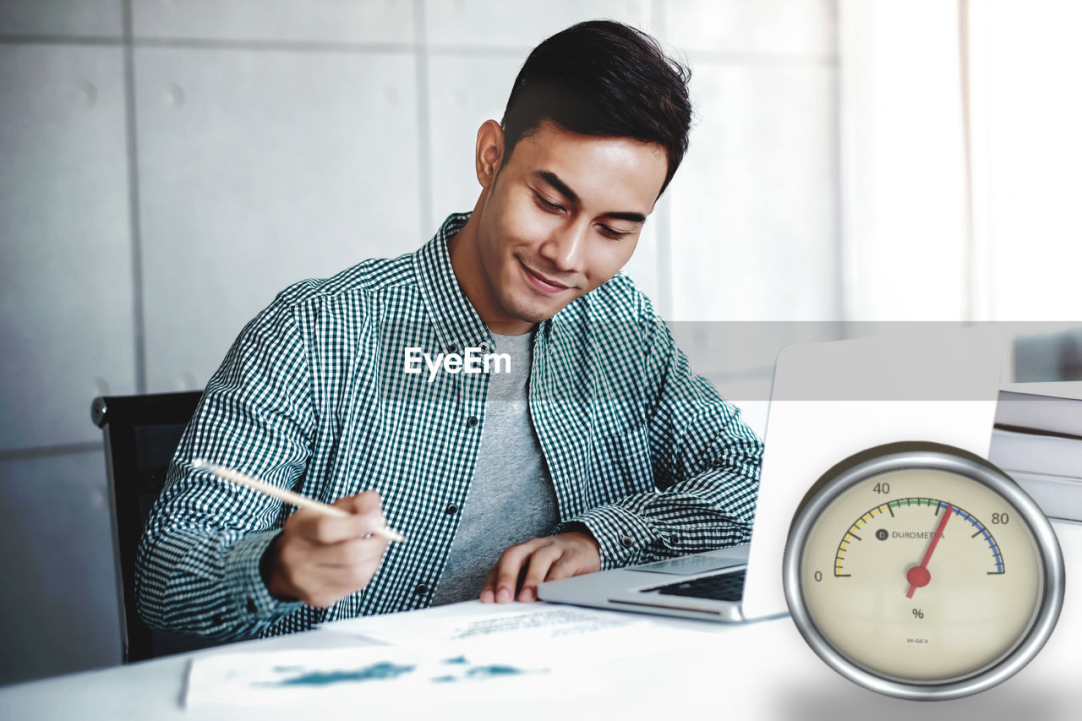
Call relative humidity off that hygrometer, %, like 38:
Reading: 64
